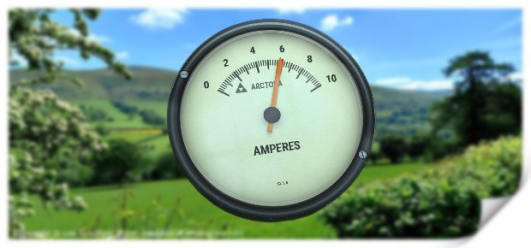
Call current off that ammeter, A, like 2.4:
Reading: 6
